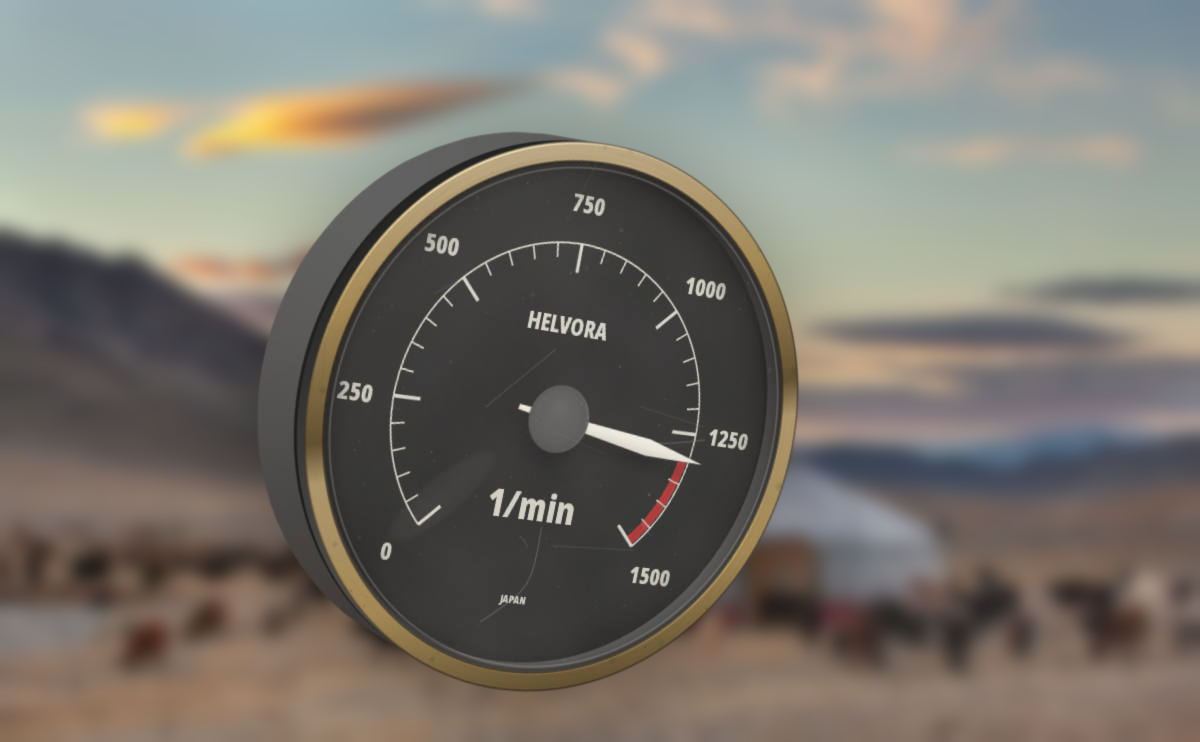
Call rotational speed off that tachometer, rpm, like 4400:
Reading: 1300
